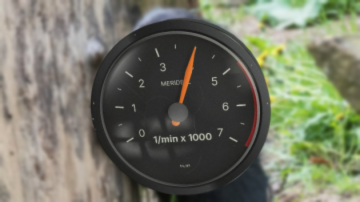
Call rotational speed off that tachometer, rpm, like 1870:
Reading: 4000
